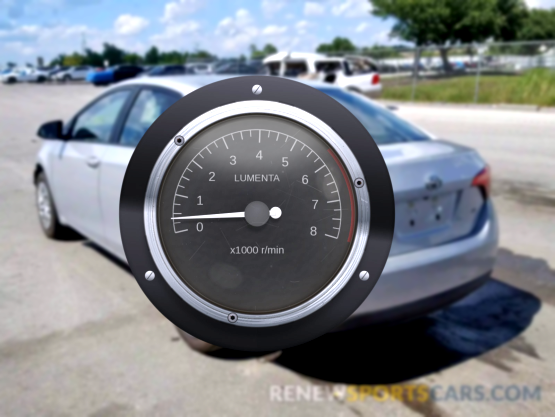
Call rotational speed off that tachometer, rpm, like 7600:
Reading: 375
